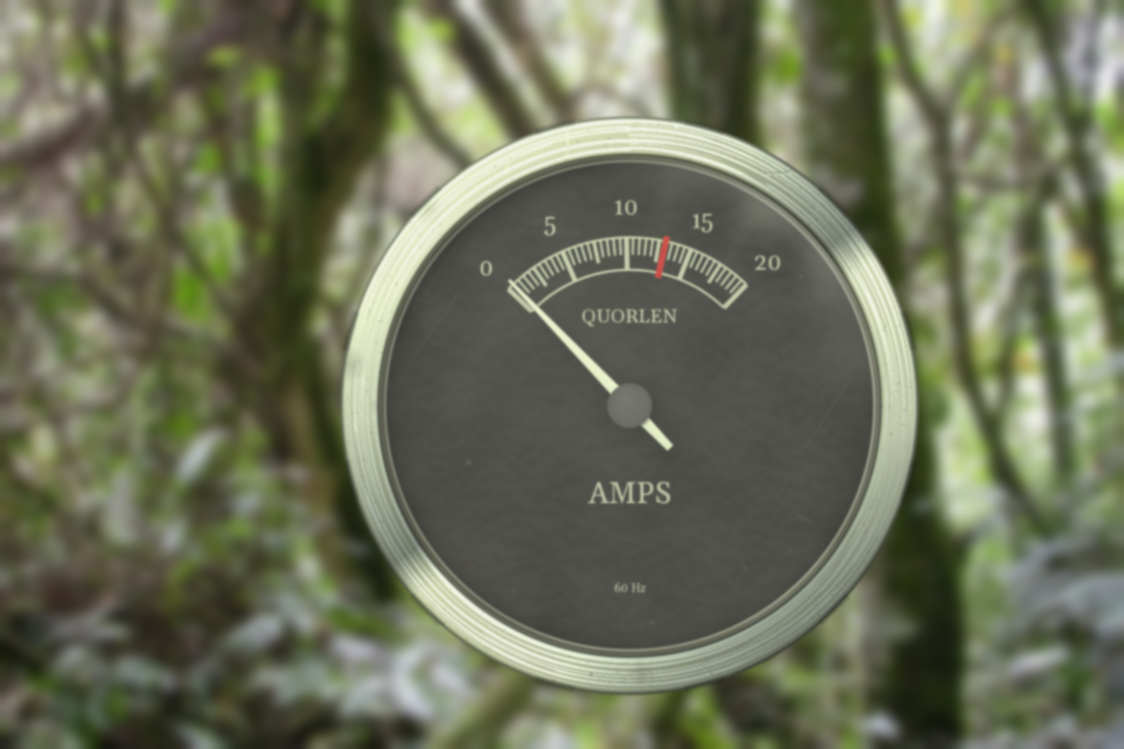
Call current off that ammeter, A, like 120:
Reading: 0.5
